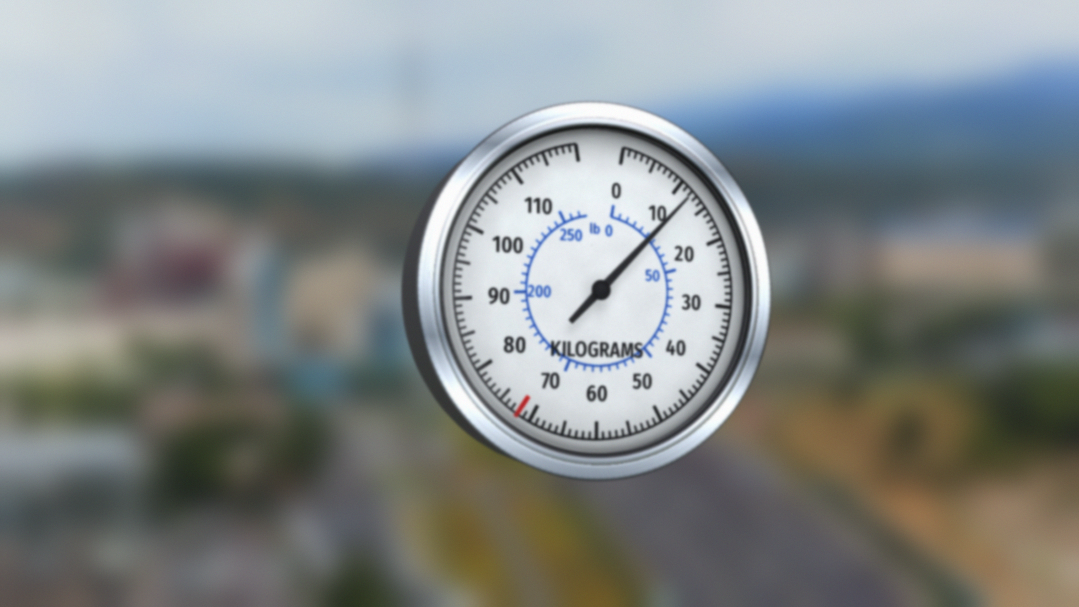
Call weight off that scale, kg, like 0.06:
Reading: 12
